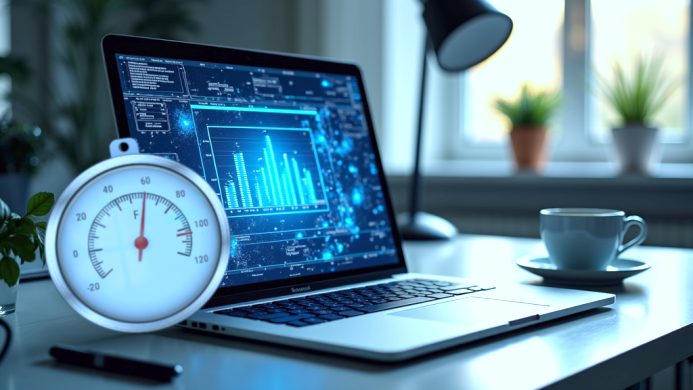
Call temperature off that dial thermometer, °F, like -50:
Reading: 60
